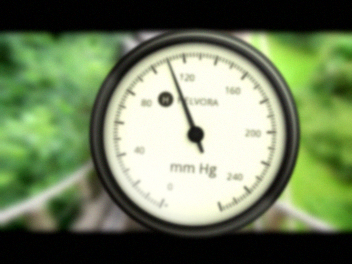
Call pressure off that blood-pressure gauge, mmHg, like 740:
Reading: 110
